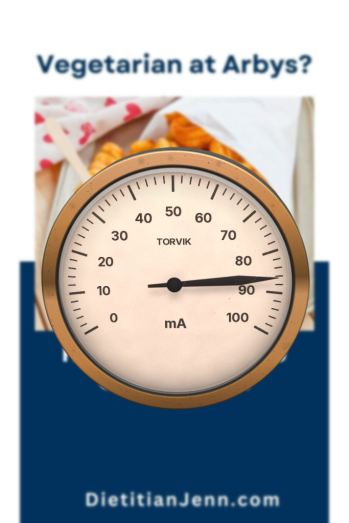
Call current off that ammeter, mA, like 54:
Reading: 86
